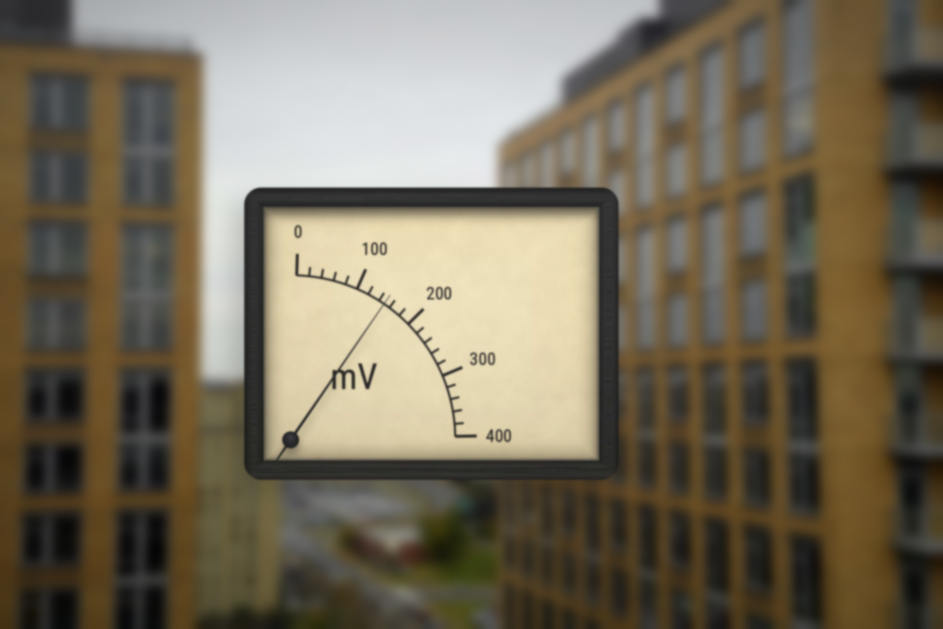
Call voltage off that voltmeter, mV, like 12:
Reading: 150
